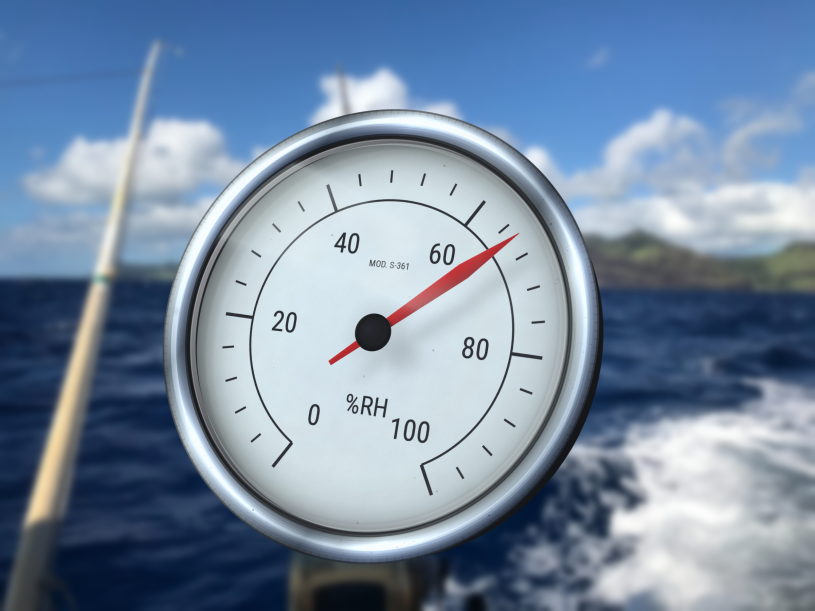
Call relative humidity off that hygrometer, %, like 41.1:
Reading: 66
